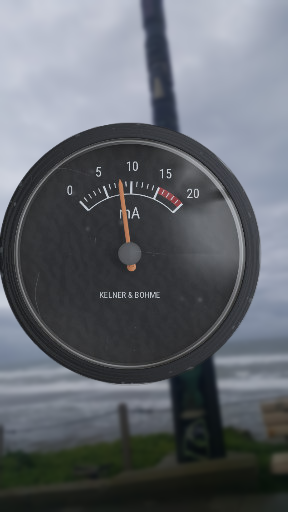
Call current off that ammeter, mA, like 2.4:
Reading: 8
